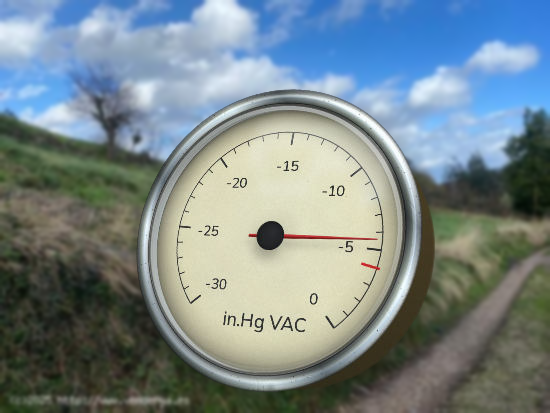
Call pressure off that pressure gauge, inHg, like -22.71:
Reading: -5.5
